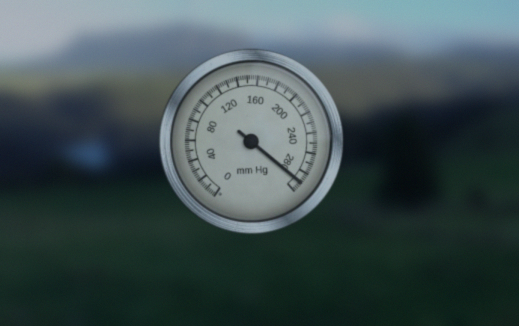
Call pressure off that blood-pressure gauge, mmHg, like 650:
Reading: 290
